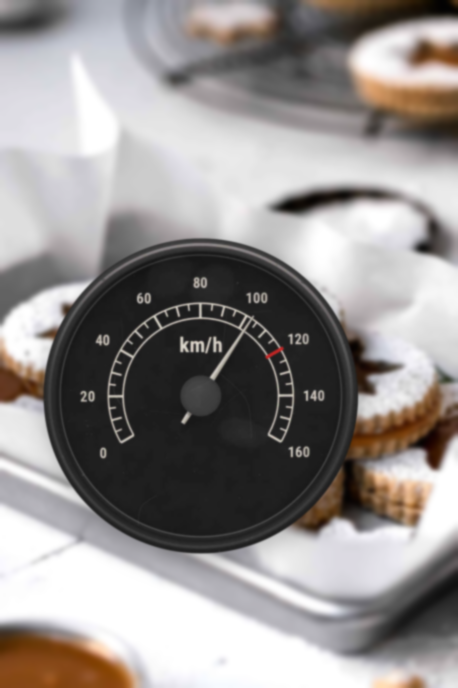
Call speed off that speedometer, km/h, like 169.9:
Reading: 102.5
